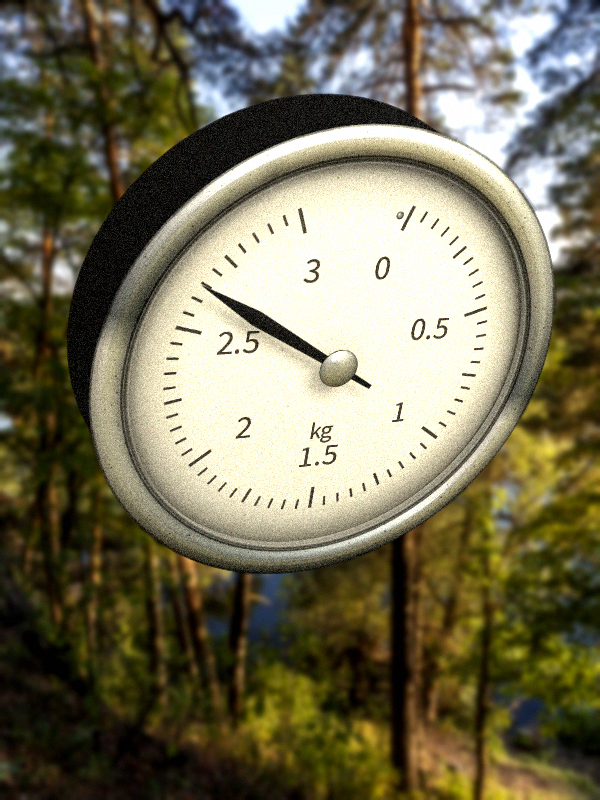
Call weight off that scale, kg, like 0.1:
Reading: 2.65
